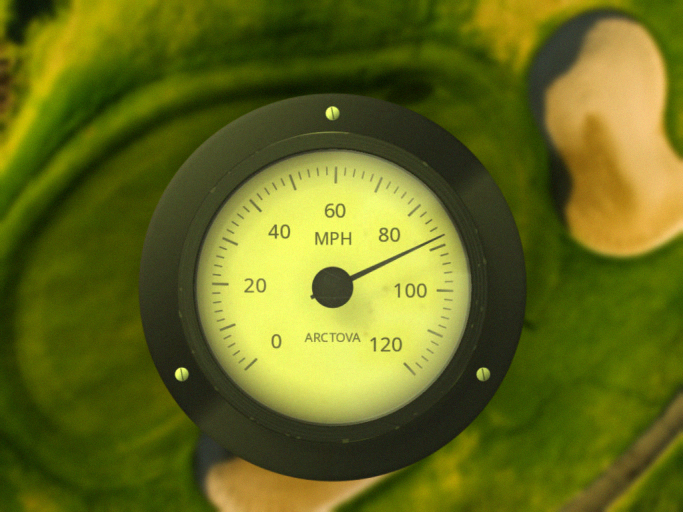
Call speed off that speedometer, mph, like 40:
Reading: 88
